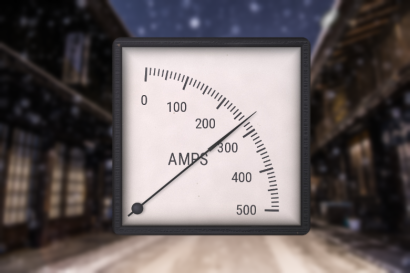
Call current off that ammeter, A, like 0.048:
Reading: 270
